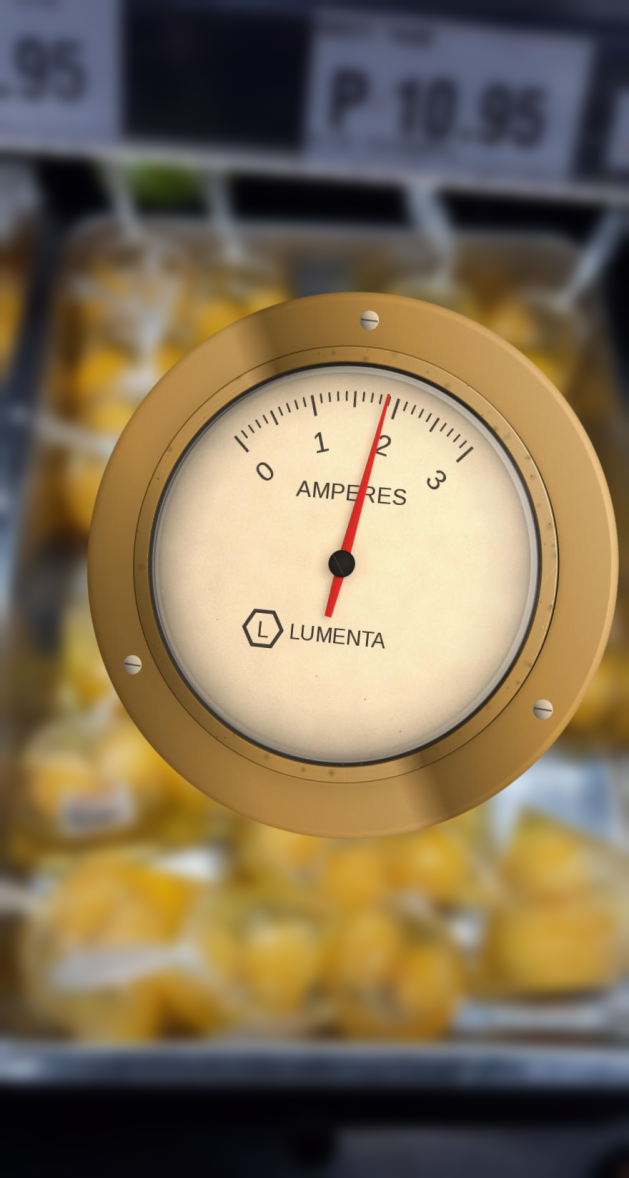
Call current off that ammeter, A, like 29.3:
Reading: 1.9
